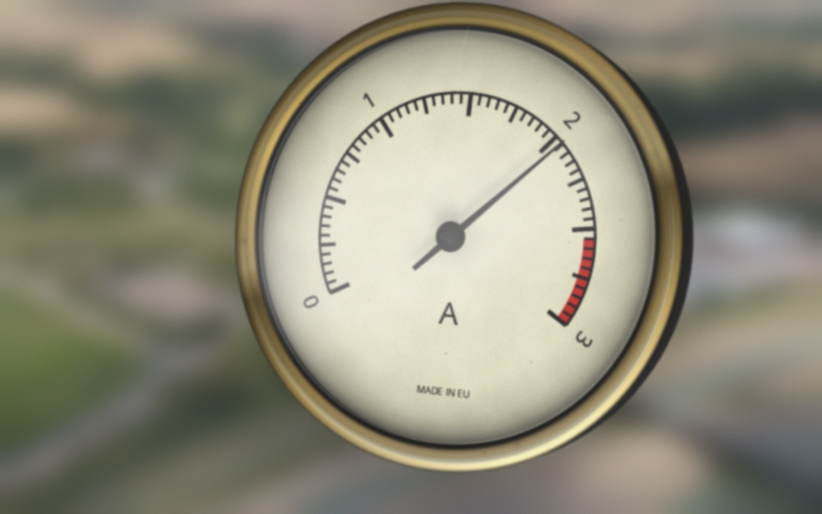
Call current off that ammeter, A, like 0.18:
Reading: 2.05
